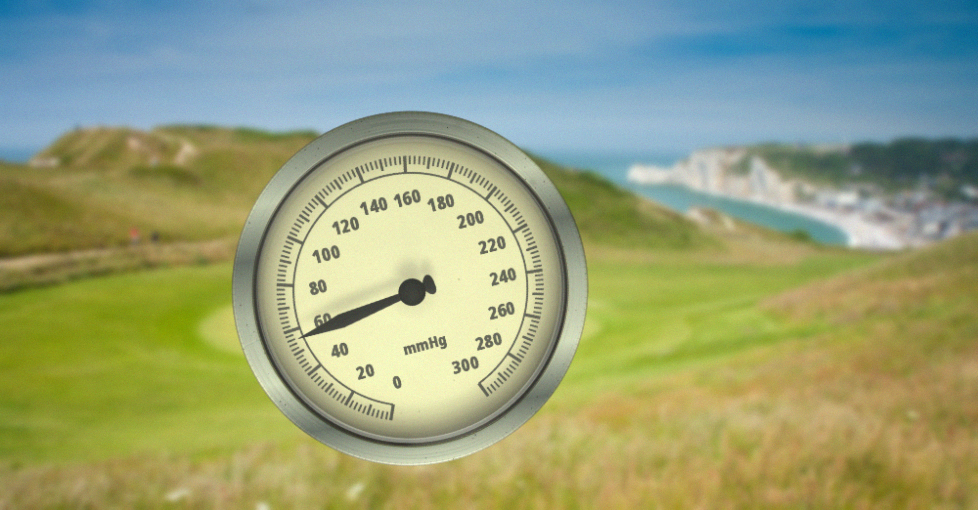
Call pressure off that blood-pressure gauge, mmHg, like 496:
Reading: 56
